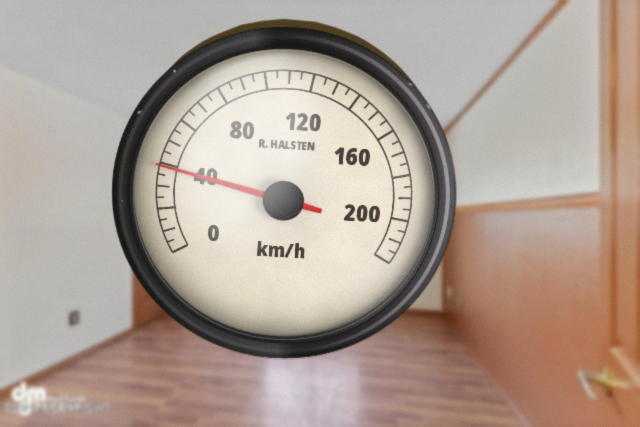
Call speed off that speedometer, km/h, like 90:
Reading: 40
